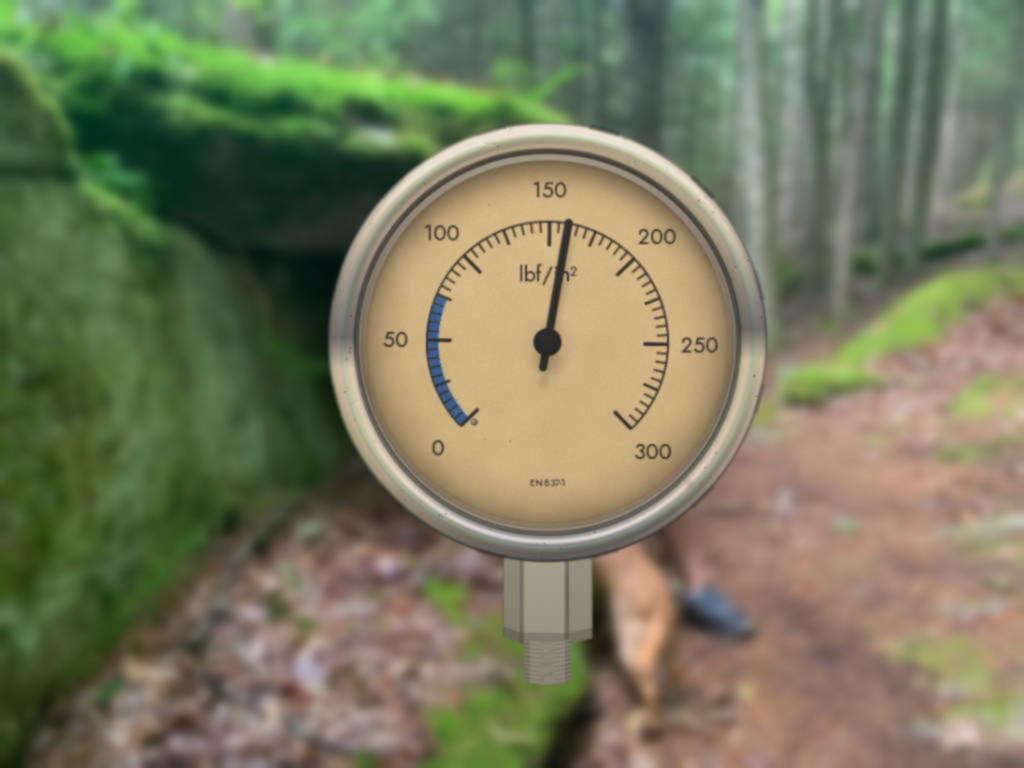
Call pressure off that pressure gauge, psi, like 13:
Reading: 160
